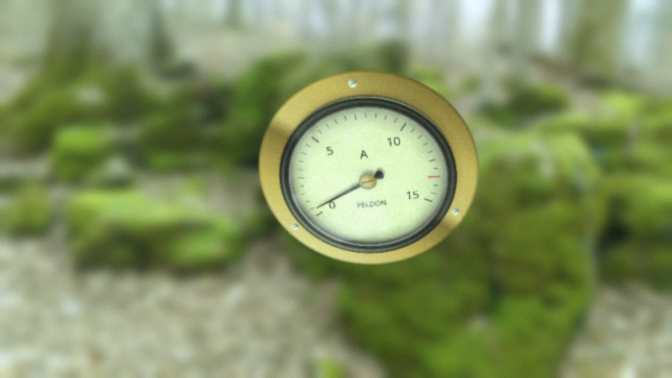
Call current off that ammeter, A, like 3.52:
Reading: 0.5
